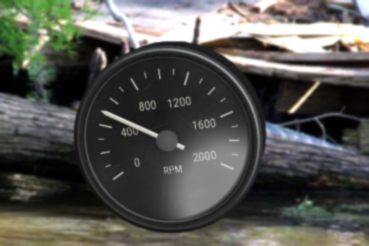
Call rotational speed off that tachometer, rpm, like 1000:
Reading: 500
